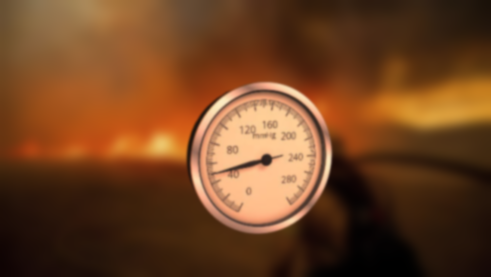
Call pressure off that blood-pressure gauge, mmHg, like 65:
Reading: 50
